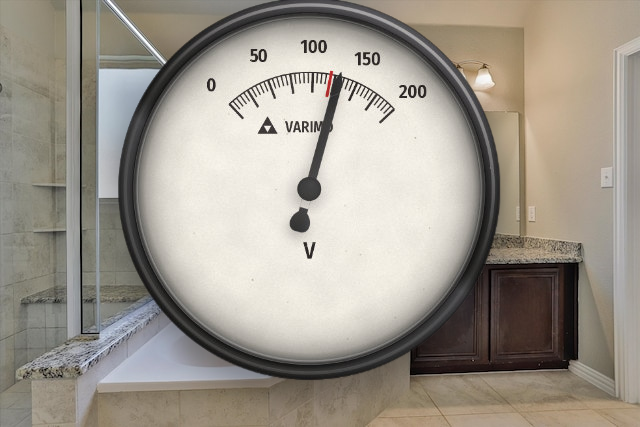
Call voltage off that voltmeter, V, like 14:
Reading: 130
